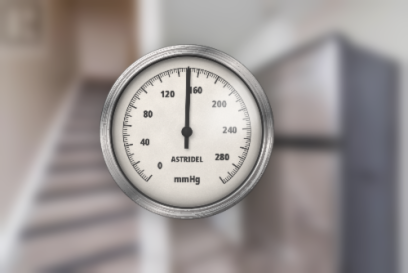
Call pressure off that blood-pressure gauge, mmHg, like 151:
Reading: 150
